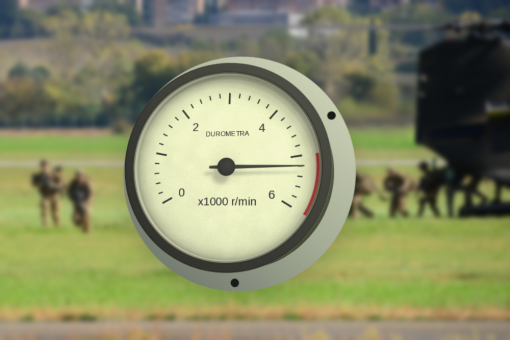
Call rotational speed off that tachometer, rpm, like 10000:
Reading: 5200
